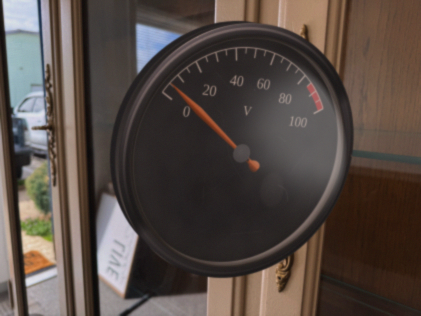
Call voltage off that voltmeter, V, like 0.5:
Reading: 5
